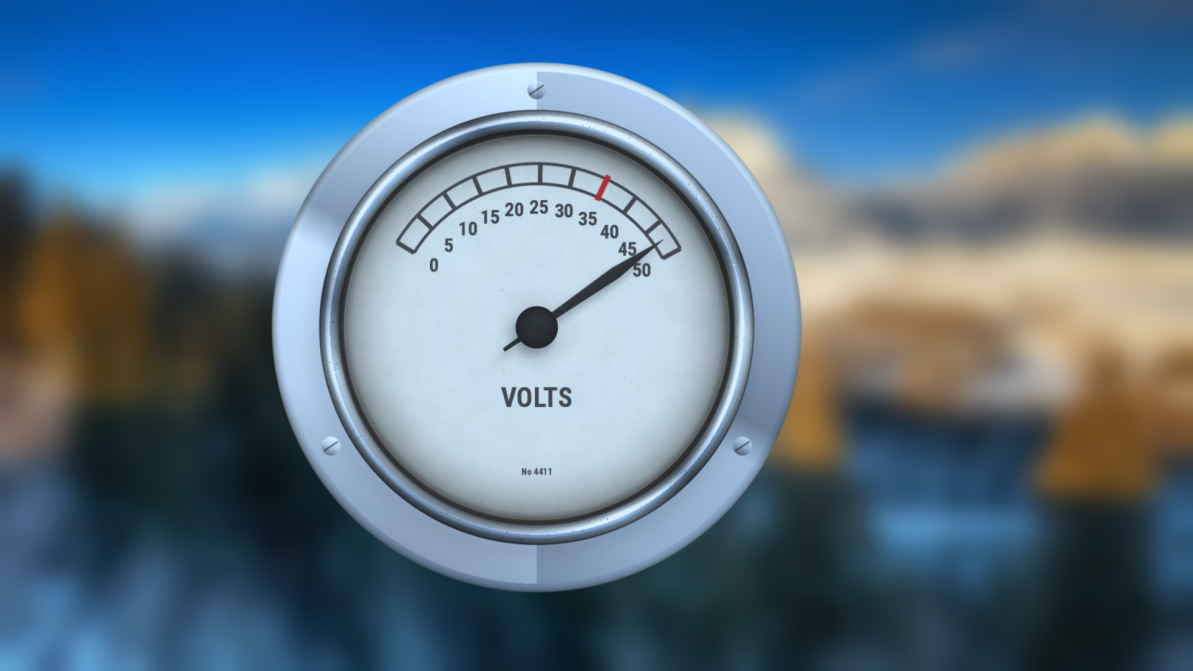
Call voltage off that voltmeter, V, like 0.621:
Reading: 47.5
